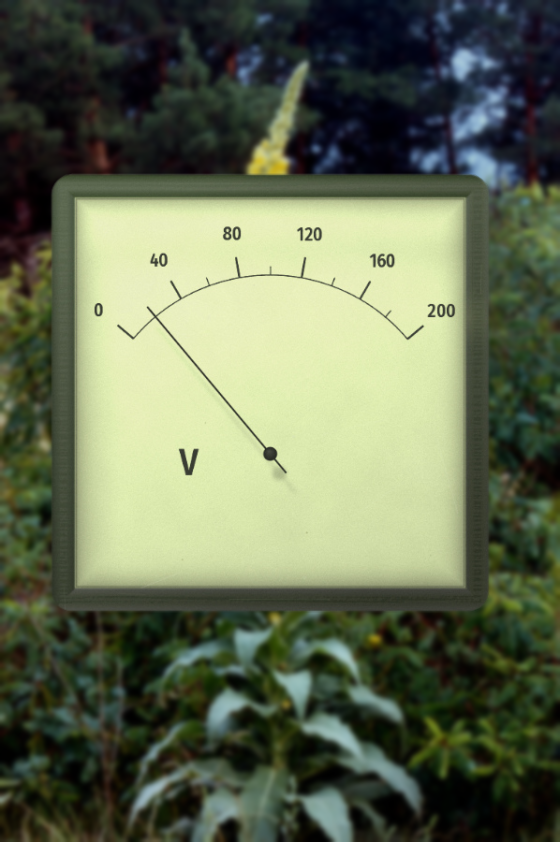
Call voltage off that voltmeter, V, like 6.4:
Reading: 20
